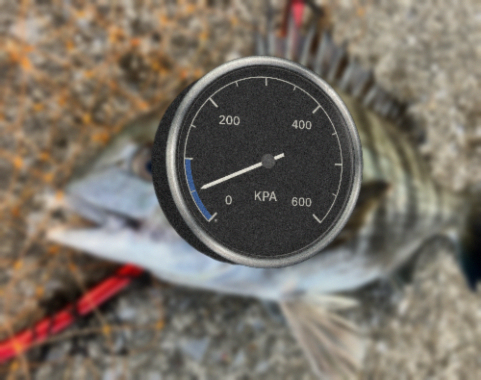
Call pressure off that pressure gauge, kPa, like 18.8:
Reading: 50
